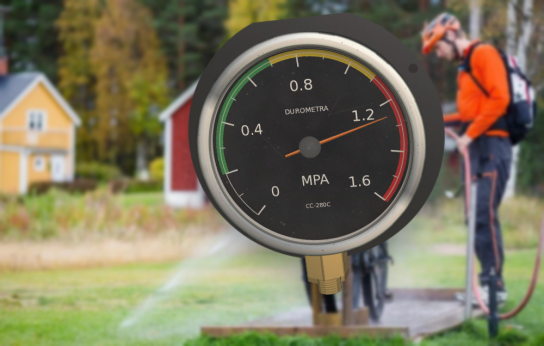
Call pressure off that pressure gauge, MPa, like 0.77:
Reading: 1.25
